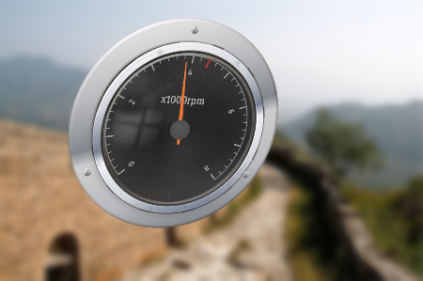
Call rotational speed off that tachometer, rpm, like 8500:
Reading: 3800
